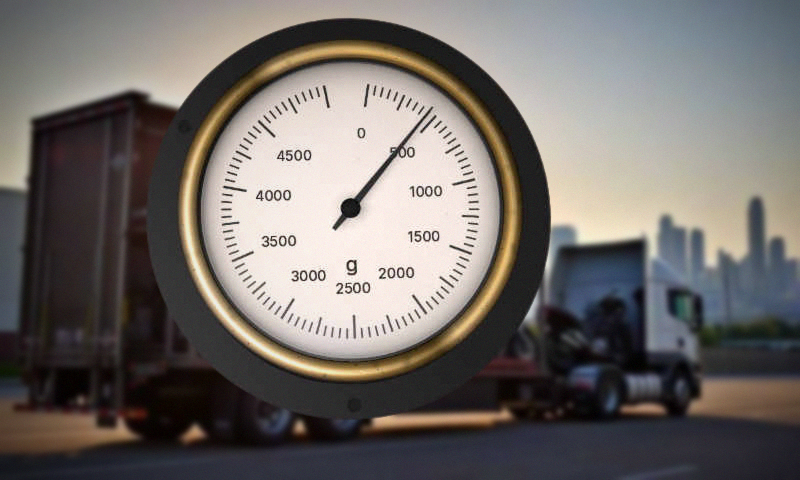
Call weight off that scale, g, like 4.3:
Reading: 450
